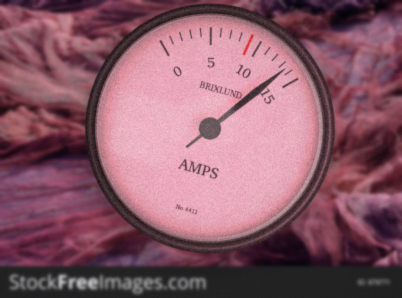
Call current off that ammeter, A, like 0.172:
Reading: 13.5
